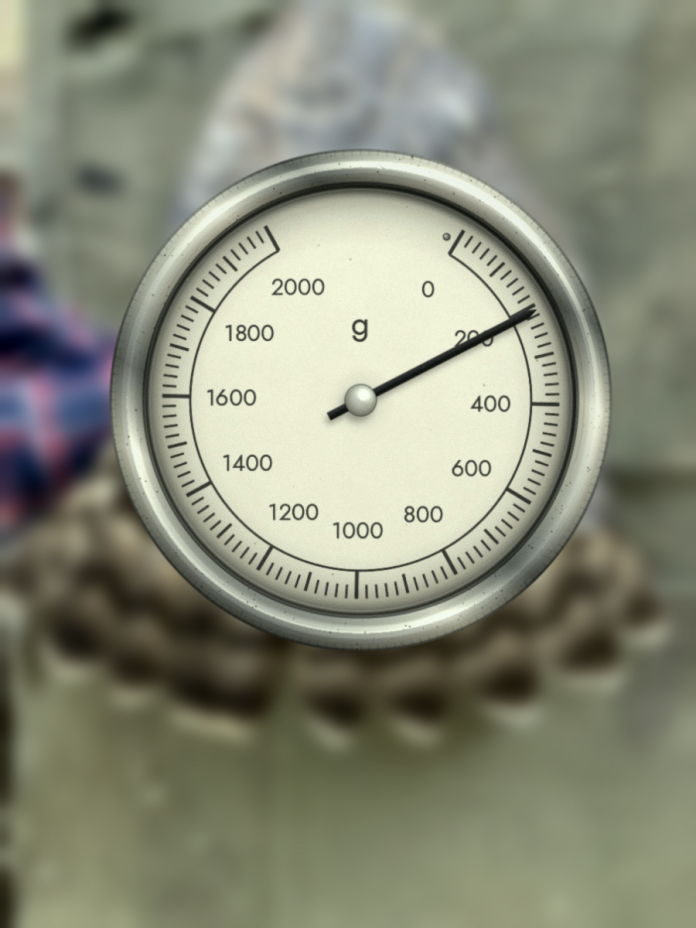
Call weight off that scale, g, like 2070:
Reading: 210
